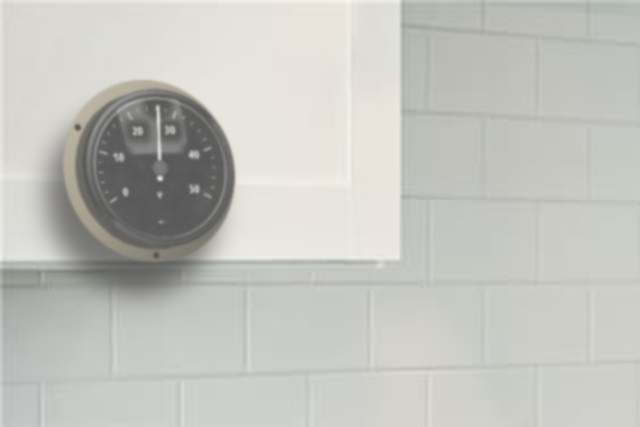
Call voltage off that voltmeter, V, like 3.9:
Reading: 26
